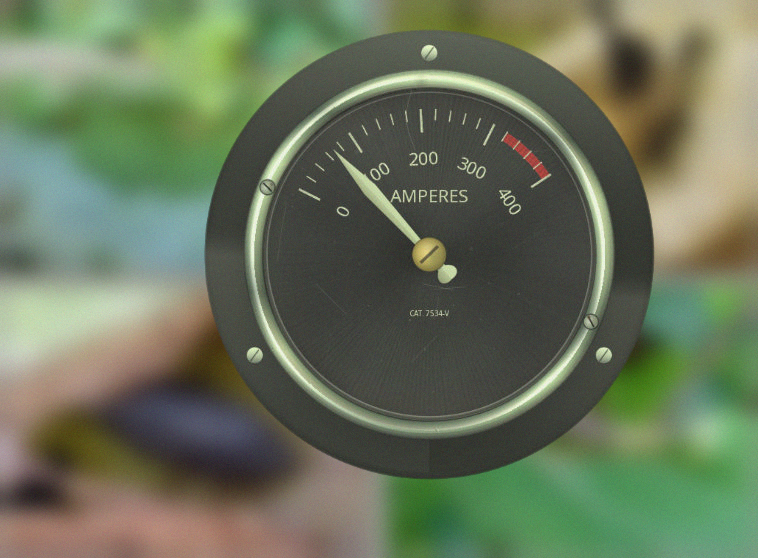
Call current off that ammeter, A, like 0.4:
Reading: 70
